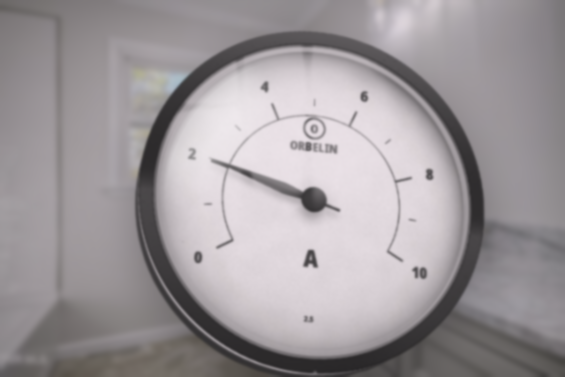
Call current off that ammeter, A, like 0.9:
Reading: 2
